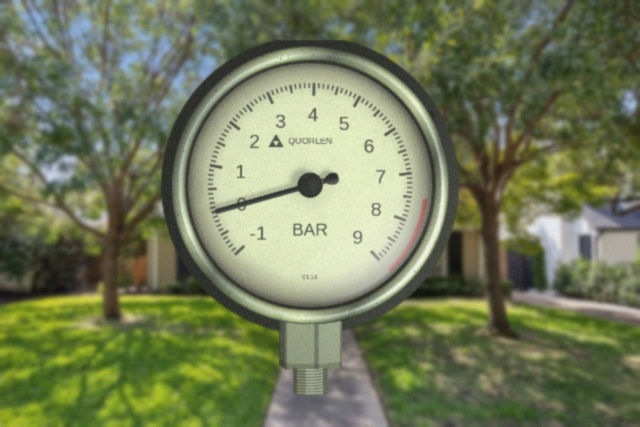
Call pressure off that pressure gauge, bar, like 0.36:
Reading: 0
